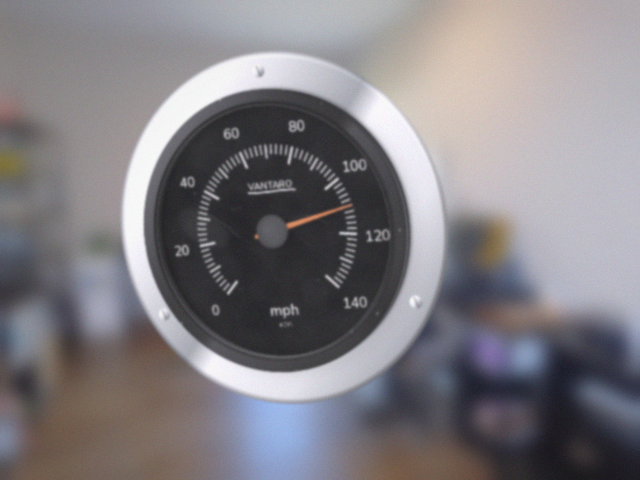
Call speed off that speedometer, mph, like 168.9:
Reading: 110
